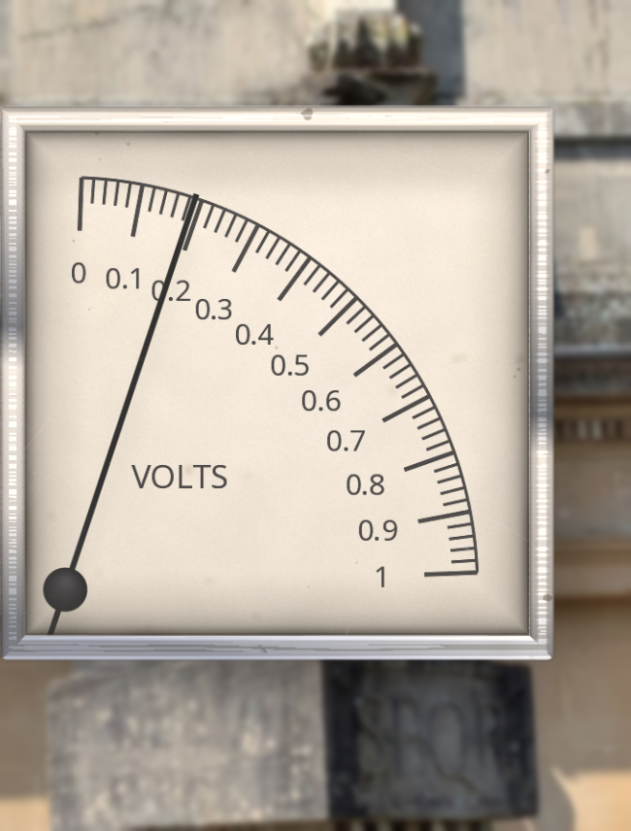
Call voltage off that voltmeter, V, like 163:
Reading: 0.19
